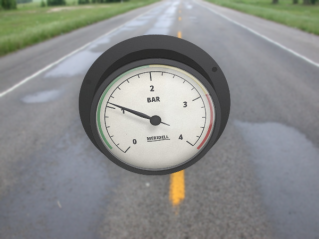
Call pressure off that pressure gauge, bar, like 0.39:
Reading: 1.1
